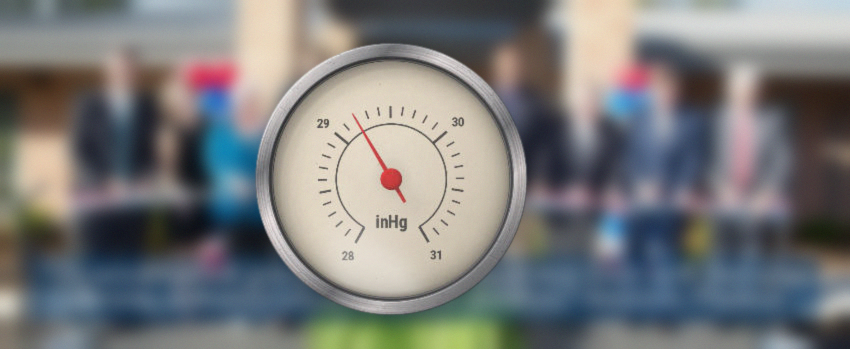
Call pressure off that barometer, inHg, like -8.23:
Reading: 29.2
